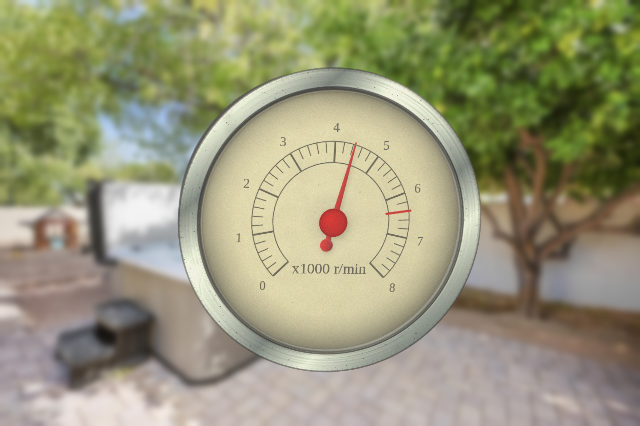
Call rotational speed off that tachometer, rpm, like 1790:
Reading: 4400
